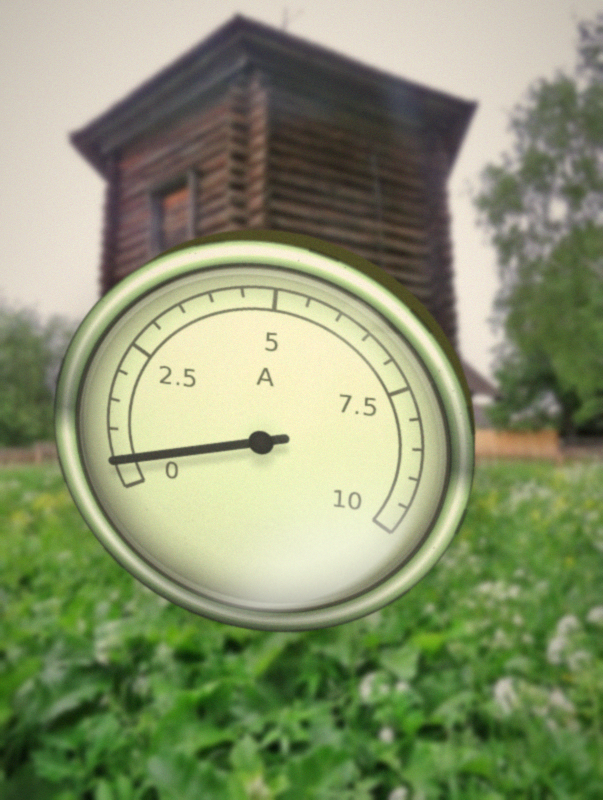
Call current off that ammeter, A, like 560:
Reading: 0.5
